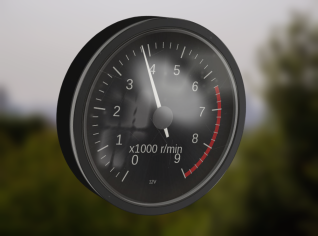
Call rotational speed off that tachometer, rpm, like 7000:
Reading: 3800
